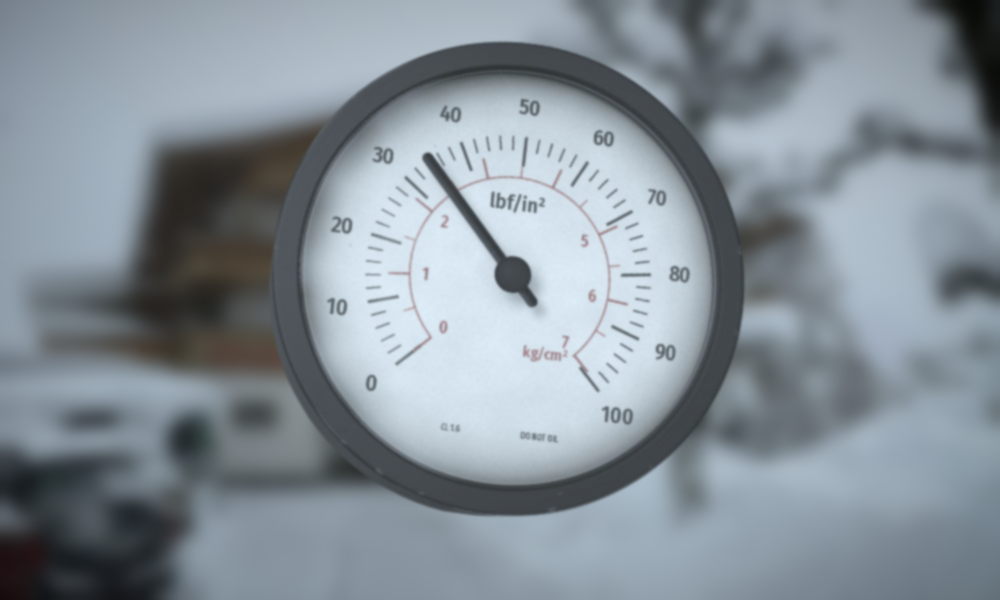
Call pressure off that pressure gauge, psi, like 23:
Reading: 34
